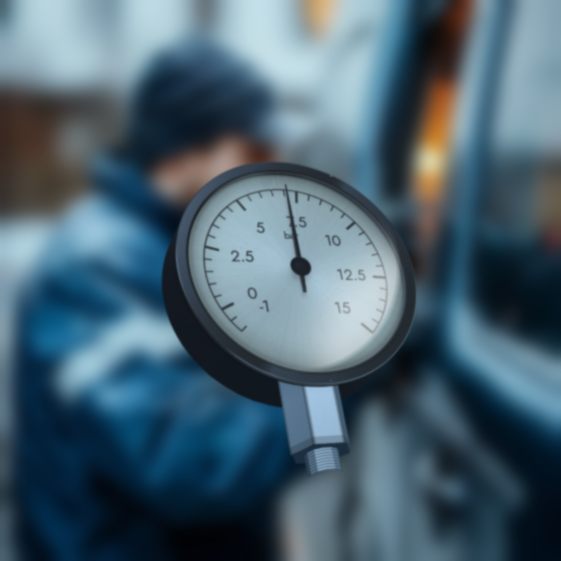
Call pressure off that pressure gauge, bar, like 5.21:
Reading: 7
